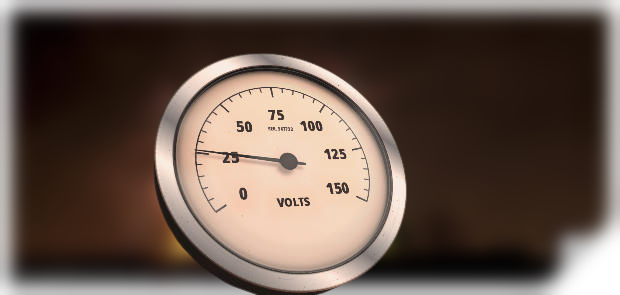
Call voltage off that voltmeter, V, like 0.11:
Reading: 25
